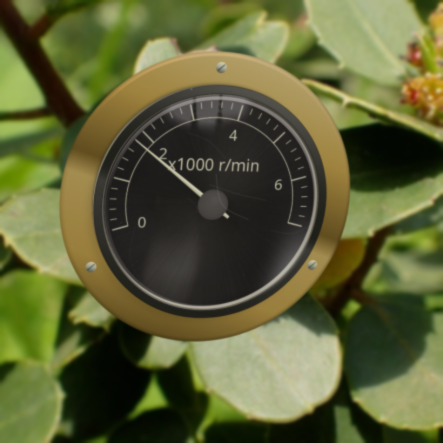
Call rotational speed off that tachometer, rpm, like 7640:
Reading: 1800
